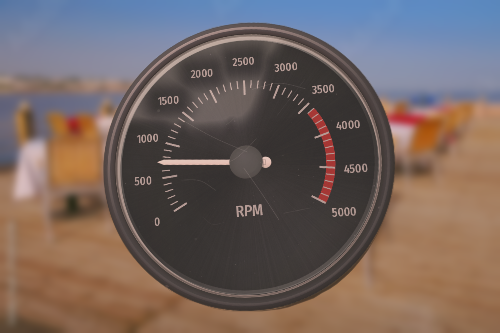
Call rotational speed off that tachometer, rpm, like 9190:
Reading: 700
